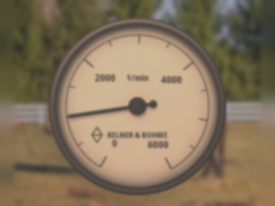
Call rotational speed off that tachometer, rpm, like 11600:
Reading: 1000
